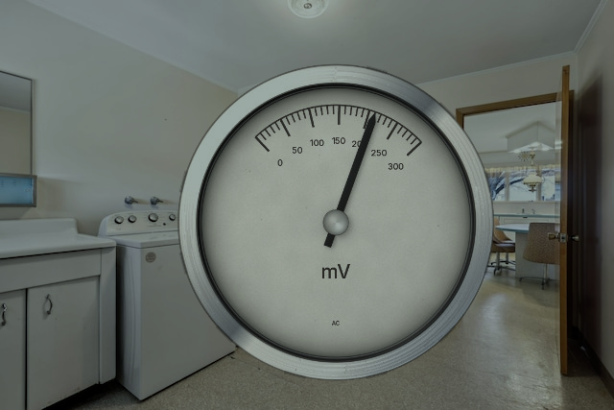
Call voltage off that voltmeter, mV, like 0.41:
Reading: 210
